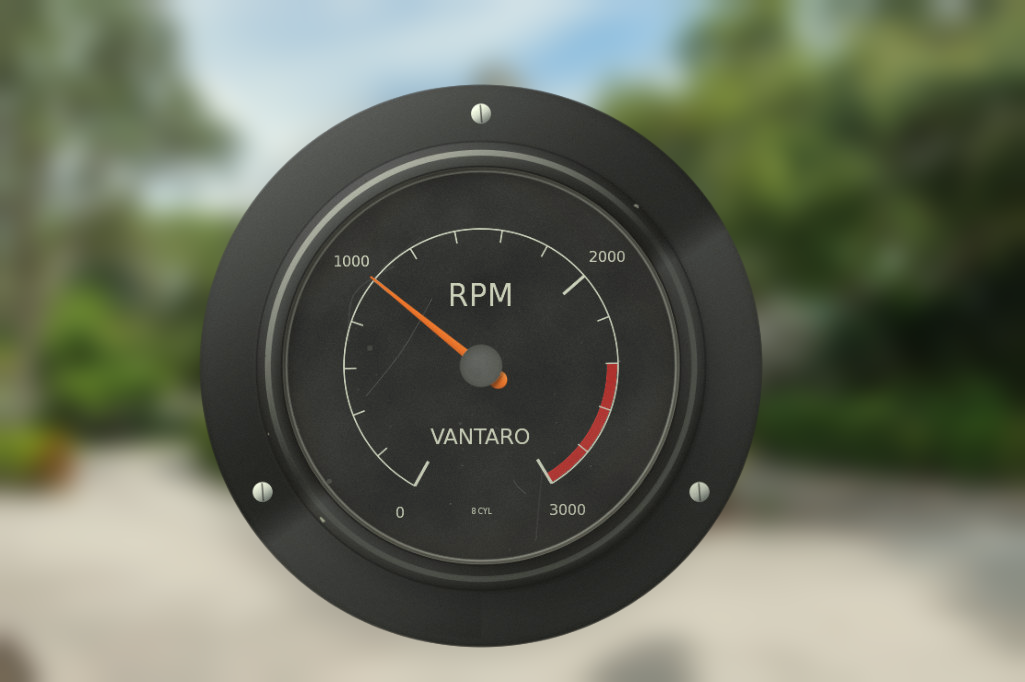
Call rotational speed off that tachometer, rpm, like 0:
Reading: 1000
